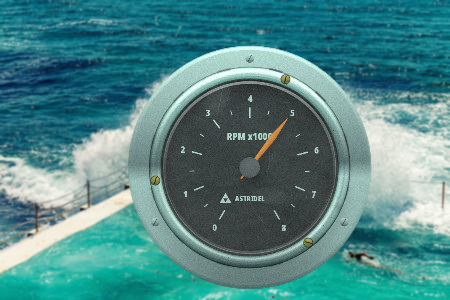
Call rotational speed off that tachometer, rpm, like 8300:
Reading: 5000
